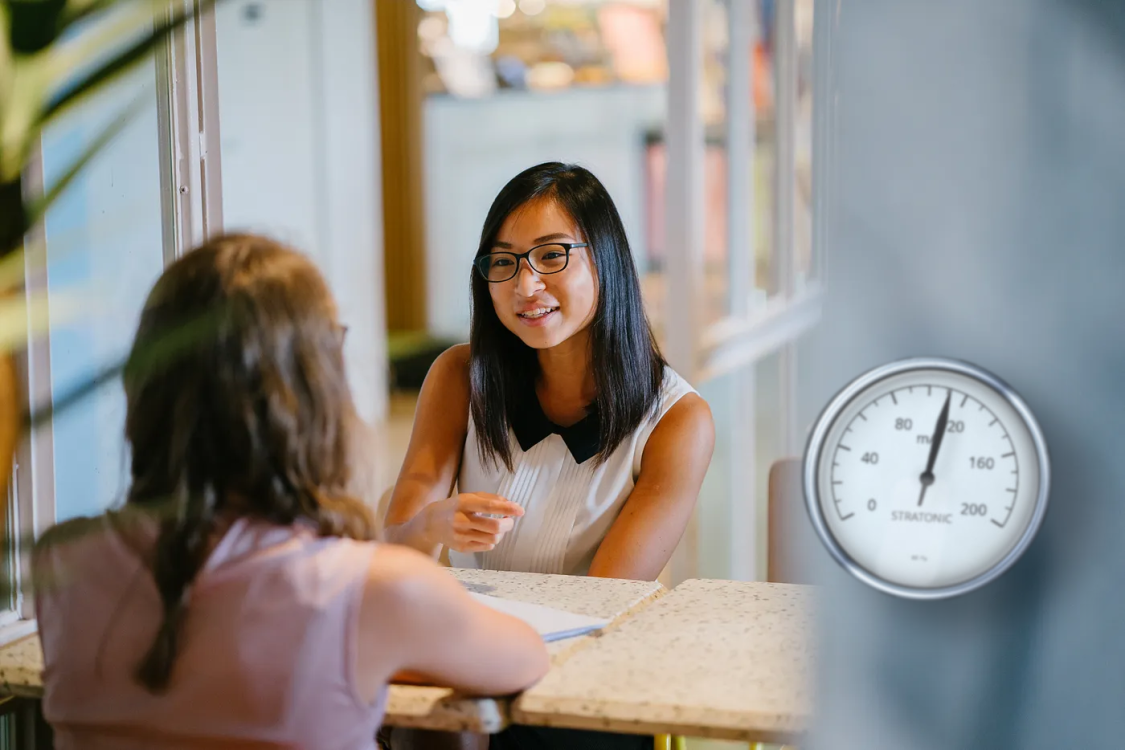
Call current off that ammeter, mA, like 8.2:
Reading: 110
